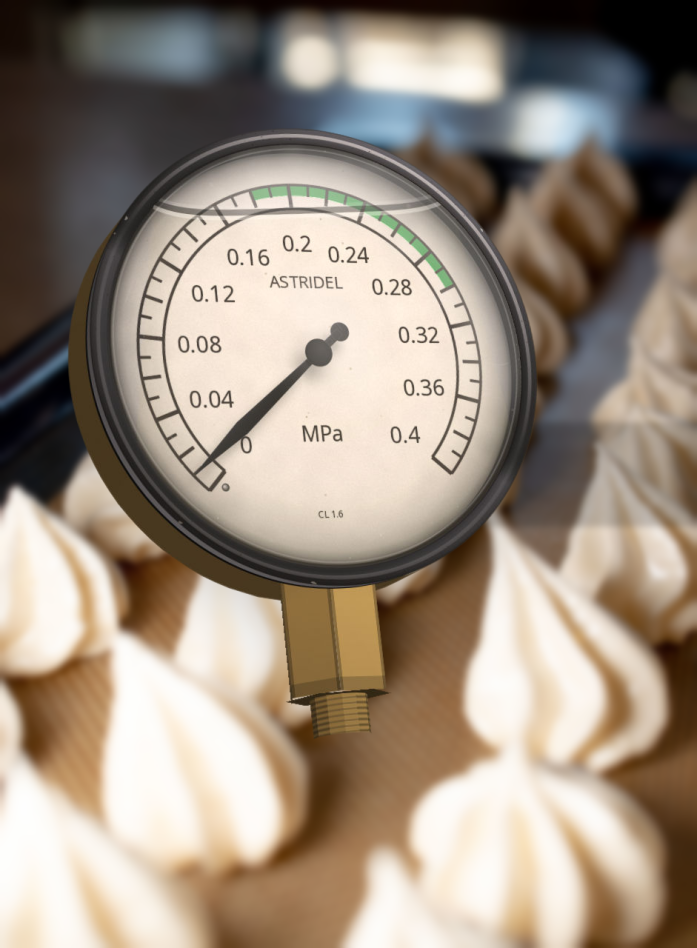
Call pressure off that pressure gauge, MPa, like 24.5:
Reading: 0.01
